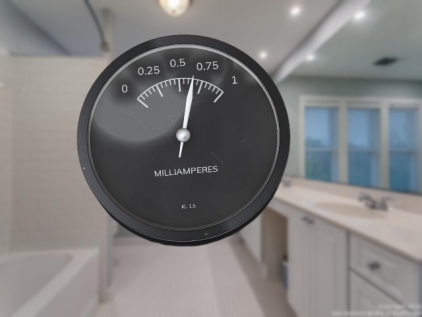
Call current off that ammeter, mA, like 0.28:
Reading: 0.65
